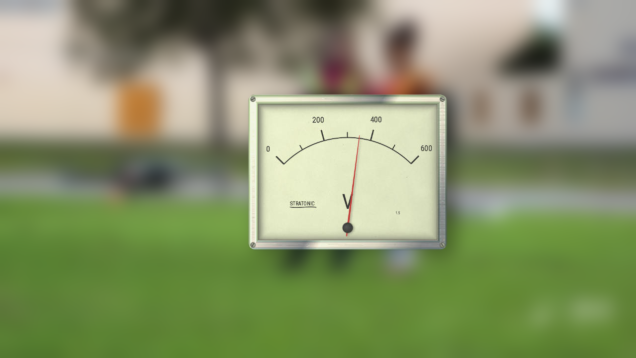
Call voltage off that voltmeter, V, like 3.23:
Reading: 350
